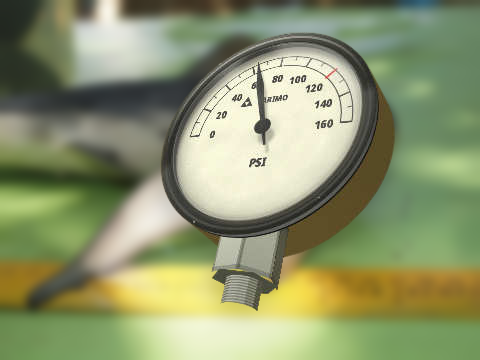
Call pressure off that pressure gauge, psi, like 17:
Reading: 65
